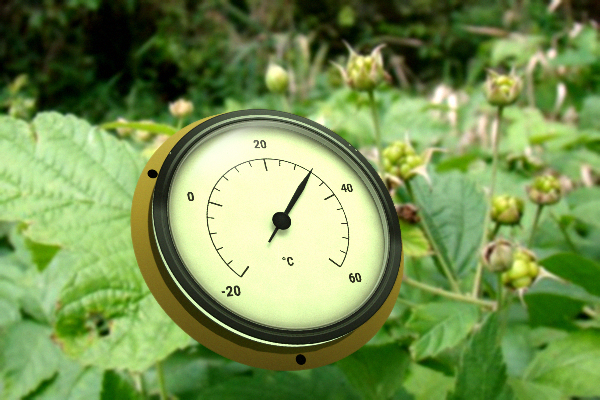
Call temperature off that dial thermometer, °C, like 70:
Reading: 32
